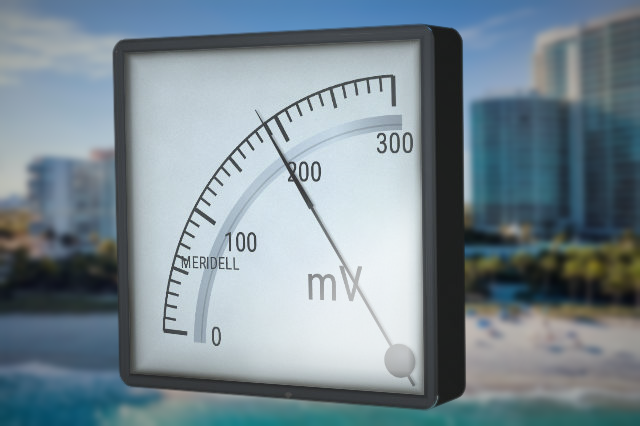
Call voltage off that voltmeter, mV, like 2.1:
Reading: 190
